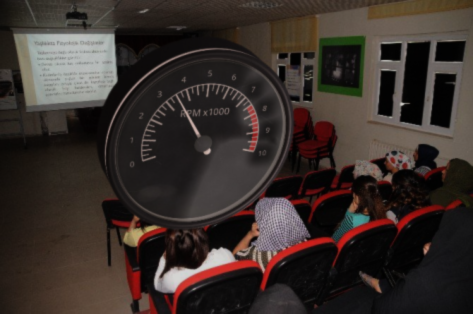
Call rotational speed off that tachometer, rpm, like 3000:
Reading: 3500
